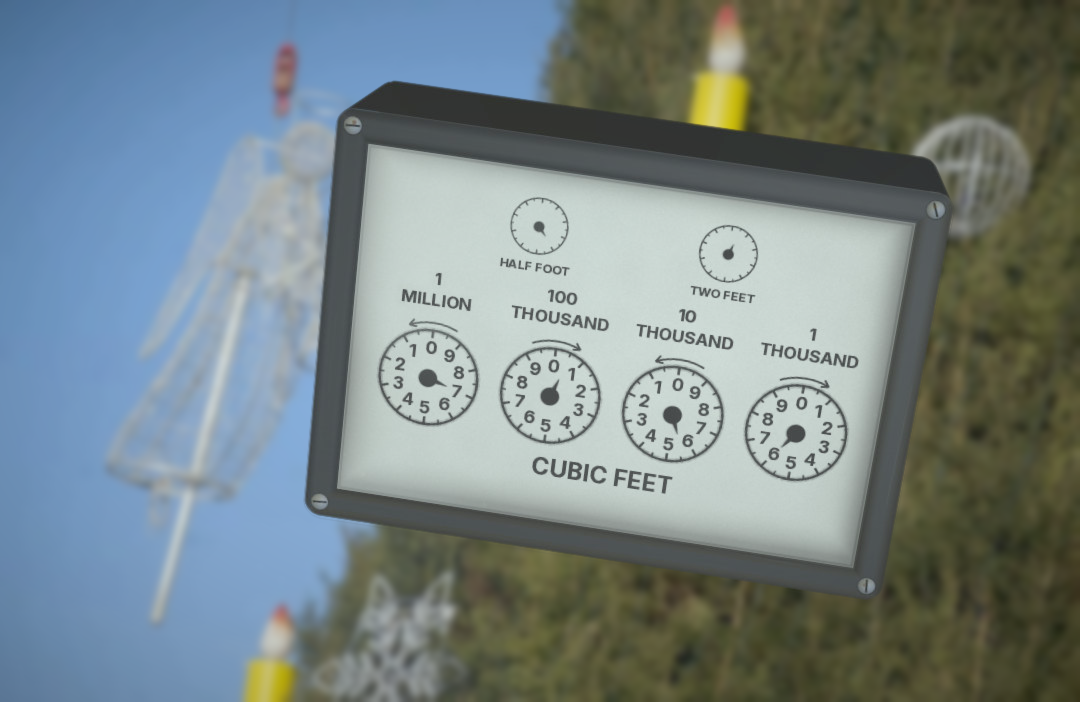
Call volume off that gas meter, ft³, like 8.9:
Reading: 705600
